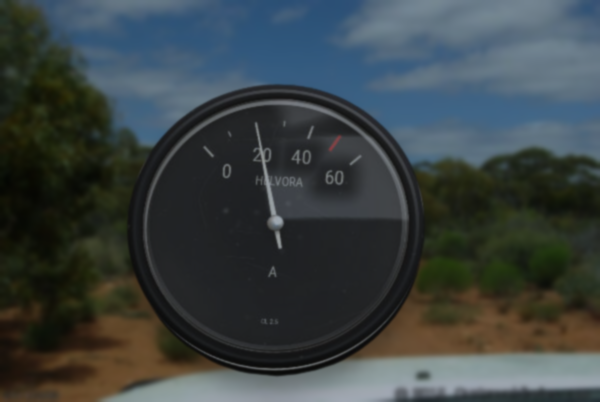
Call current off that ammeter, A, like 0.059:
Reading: 20
